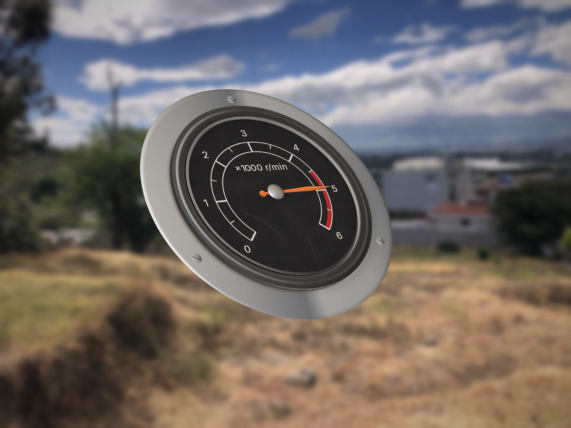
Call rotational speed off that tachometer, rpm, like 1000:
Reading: 5000
